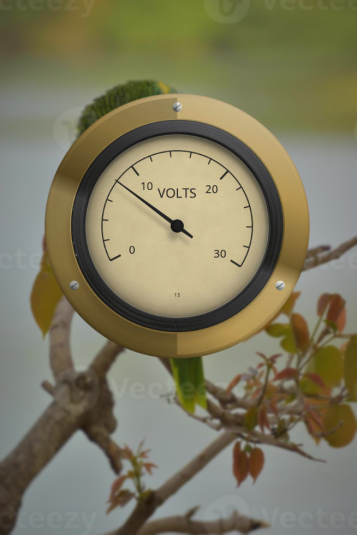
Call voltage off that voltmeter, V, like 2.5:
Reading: 8
